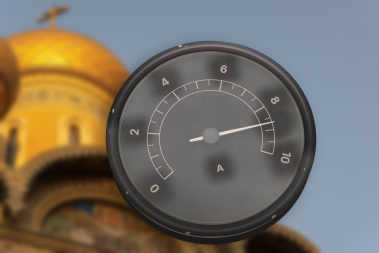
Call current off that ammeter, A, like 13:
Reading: 8.75
